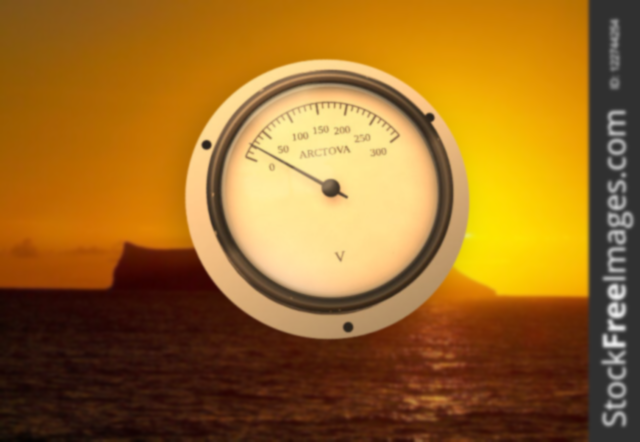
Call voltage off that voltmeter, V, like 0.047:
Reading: 20
